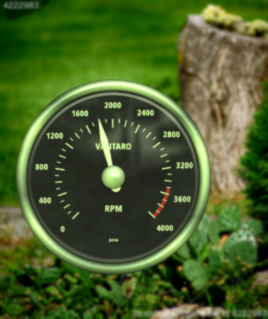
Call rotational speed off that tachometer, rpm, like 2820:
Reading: 1800
